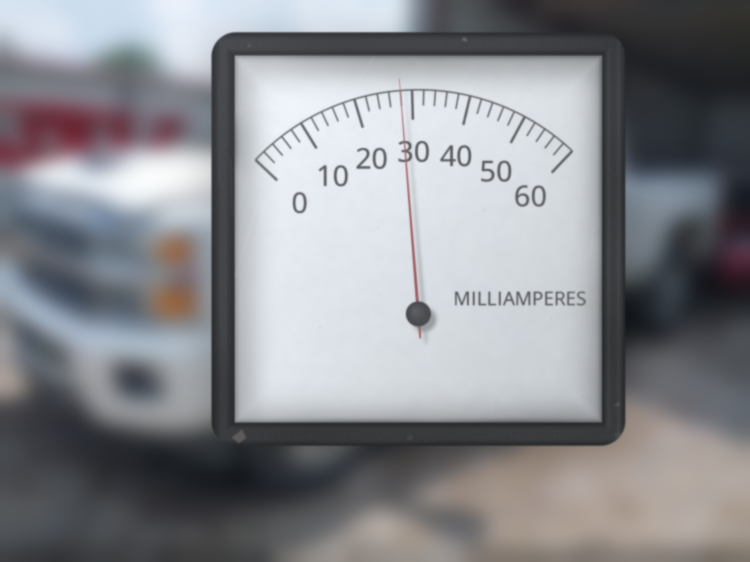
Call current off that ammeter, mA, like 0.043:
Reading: 28
